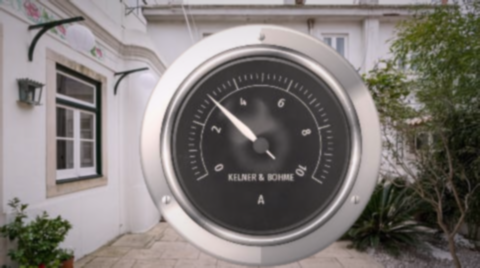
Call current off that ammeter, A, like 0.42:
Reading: 3
